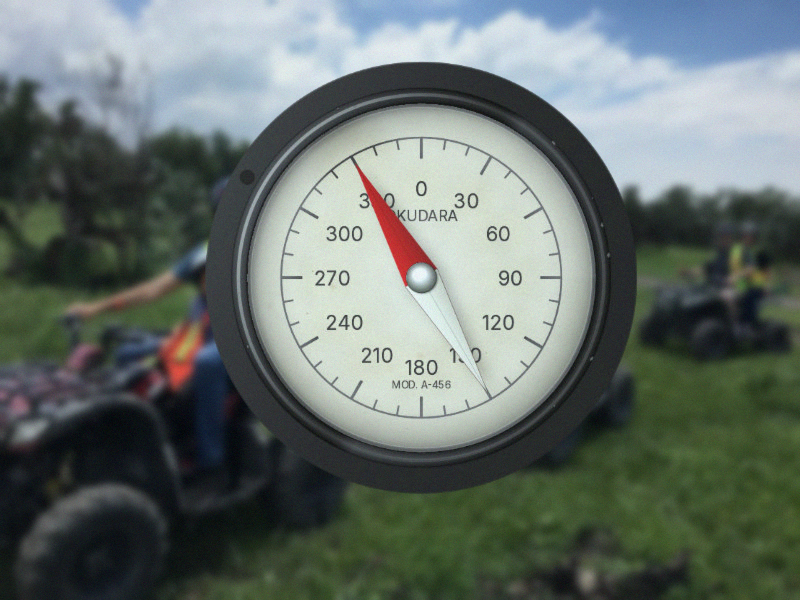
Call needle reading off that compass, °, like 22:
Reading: 330
